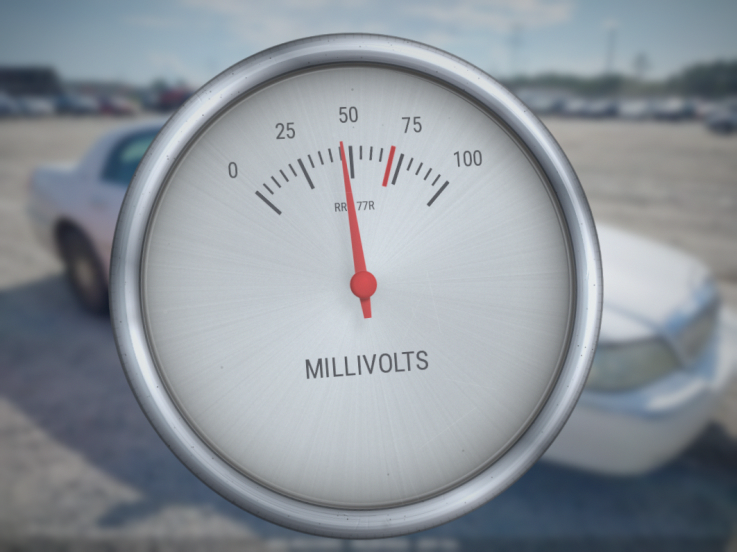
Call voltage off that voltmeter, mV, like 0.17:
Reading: 45
